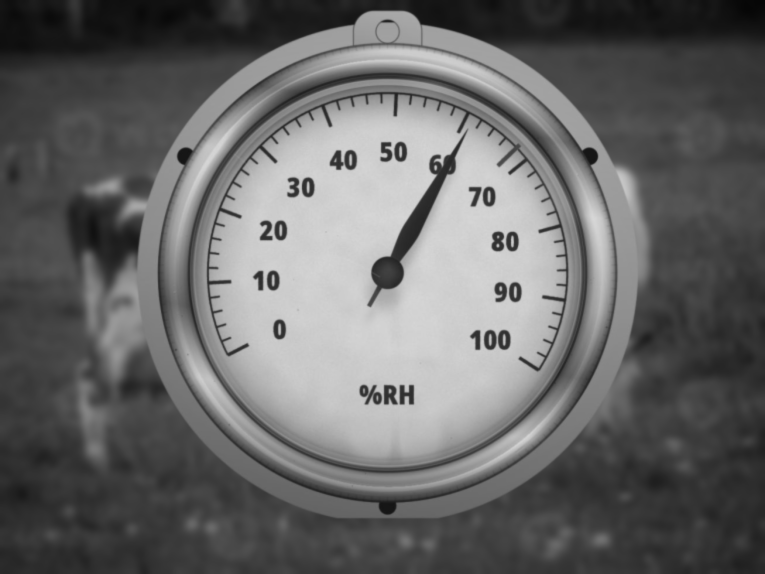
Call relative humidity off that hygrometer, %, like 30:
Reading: 61
